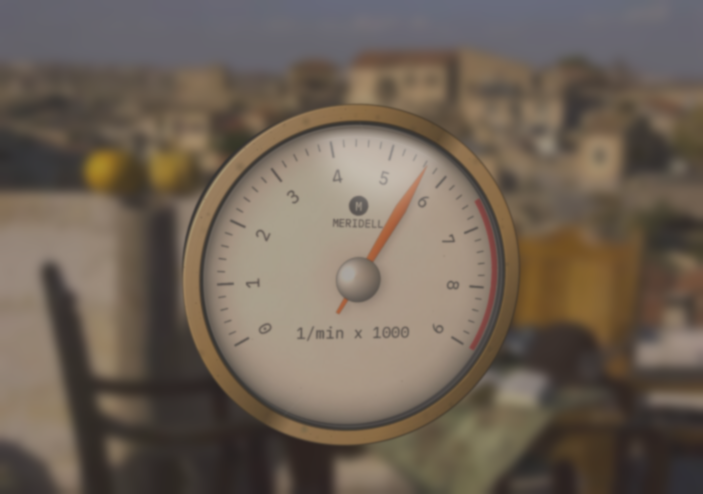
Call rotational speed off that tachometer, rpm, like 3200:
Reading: 5600
